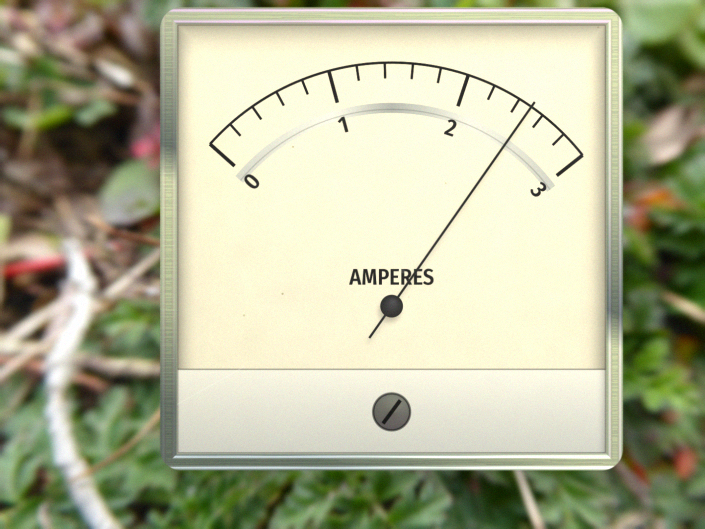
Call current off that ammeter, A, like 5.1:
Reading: 2.5
